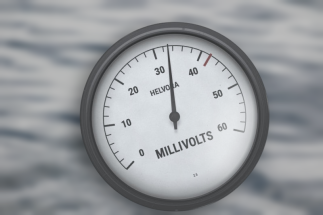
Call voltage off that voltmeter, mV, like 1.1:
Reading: 33
